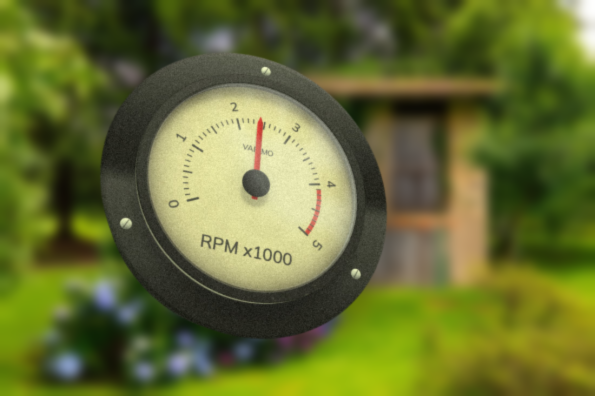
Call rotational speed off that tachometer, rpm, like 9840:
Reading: 2400
